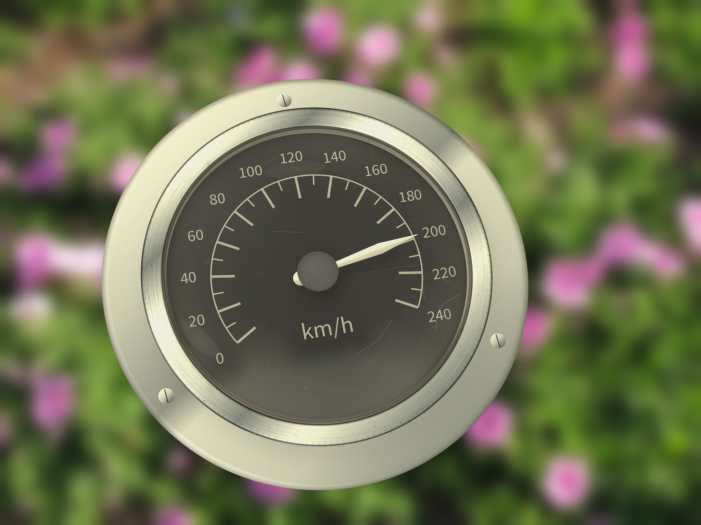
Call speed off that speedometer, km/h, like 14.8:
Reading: 200
